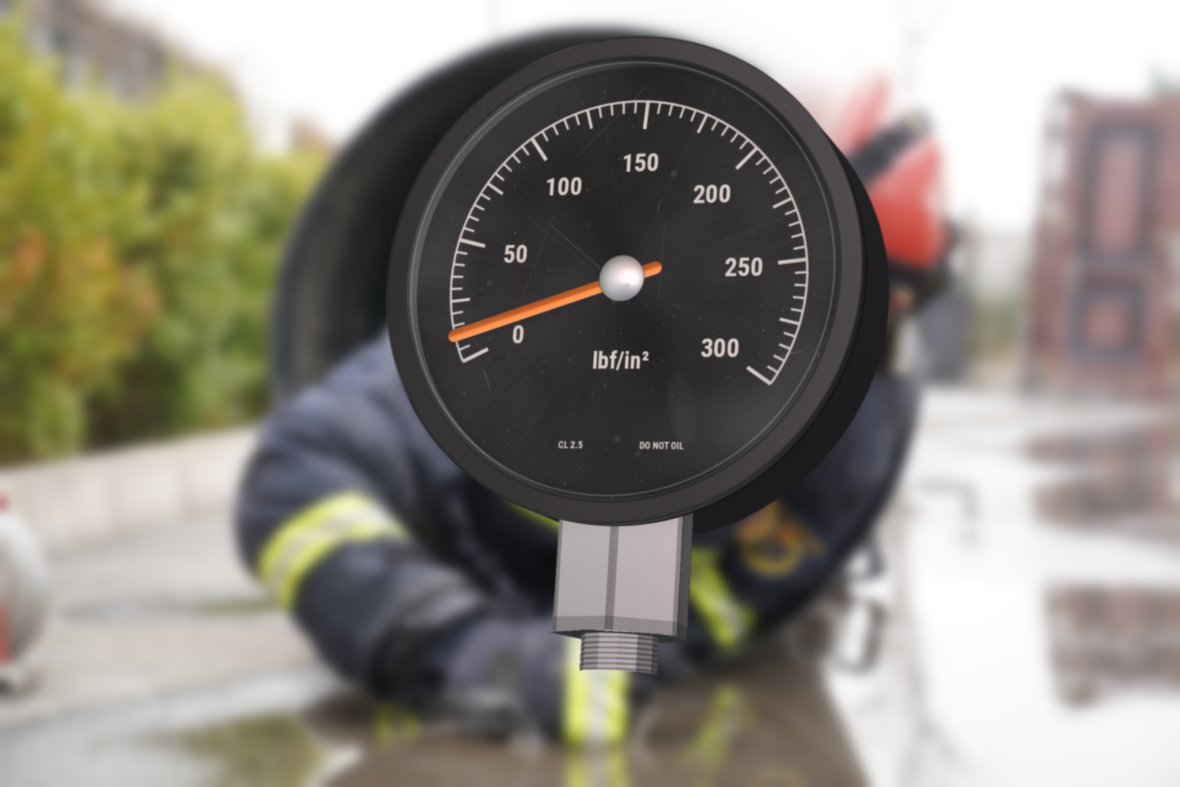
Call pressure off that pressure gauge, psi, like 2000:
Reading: 10
